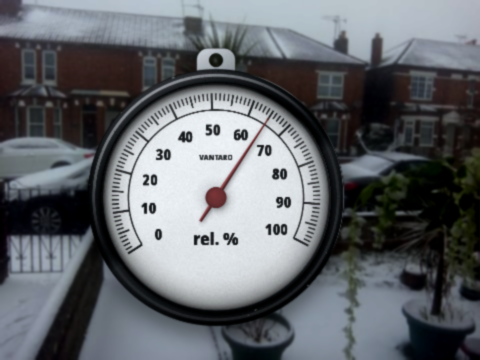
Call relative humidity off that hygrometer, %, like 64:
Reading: 65
